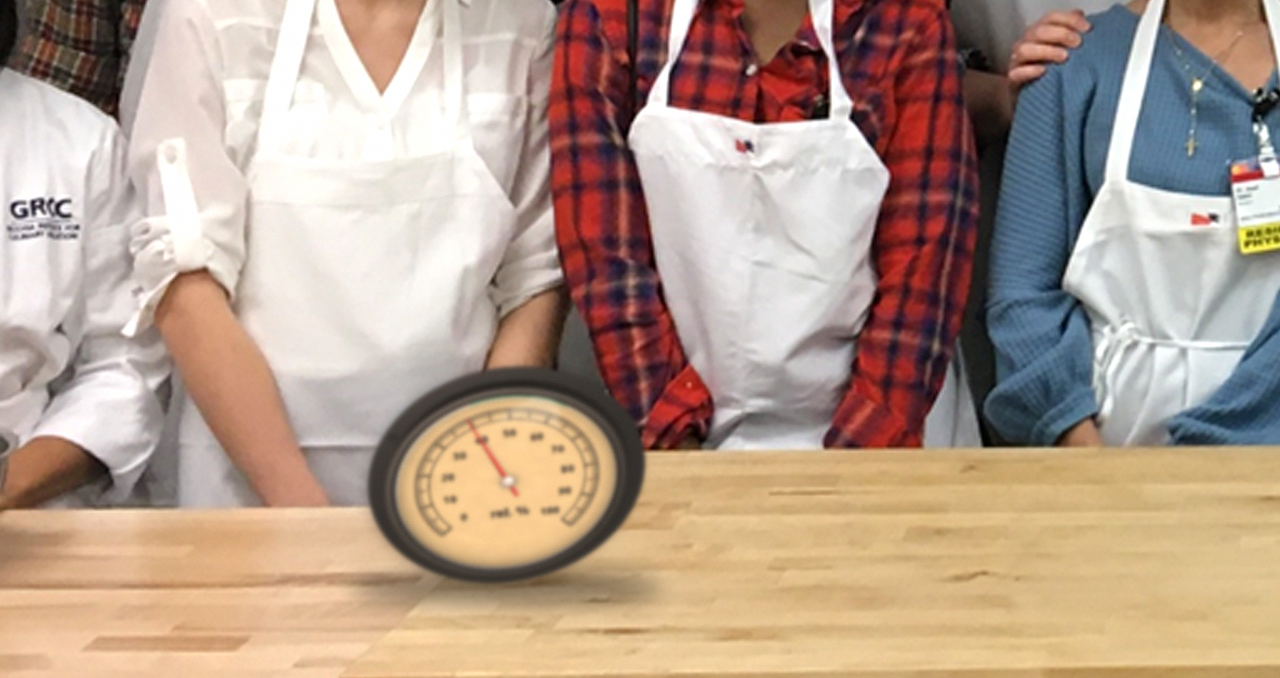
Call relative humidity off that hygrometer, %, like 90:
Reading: 40
